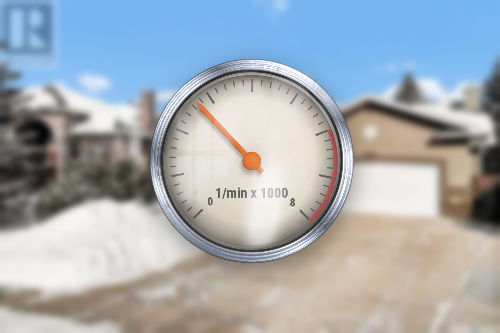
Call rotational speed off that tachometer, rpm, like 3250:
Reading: 2700
